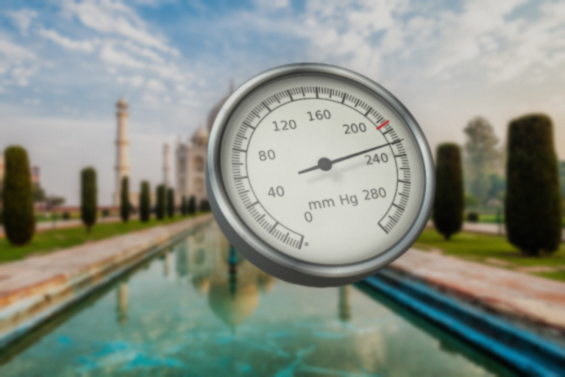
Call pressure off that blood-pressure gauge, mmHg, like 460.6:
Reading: 230
